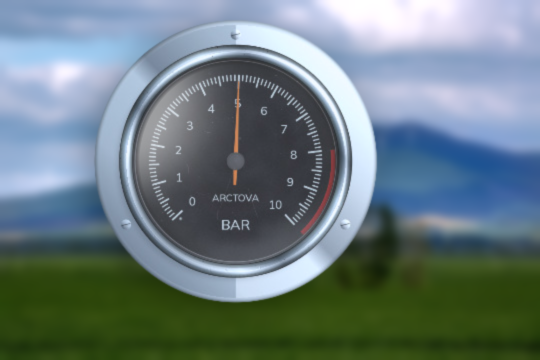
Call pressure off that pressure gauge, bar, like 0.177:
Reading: 5
